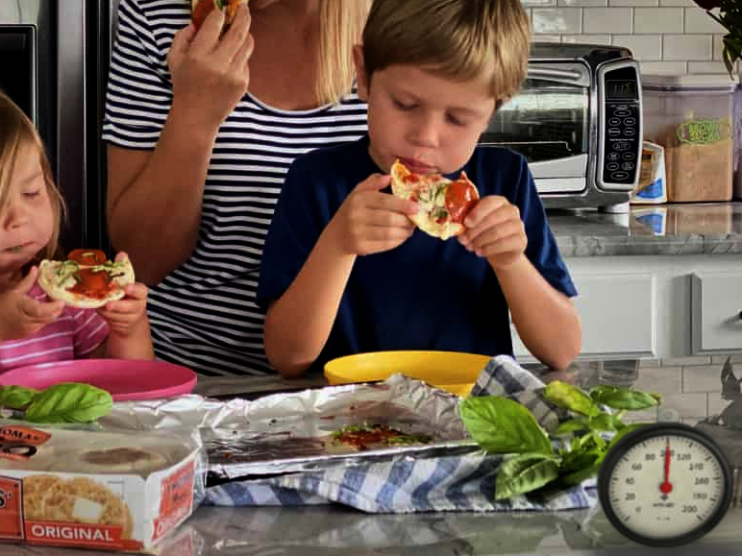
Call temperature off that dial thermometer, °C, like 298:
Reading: 100
